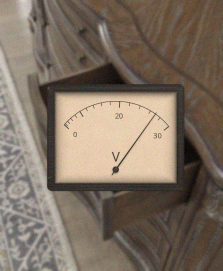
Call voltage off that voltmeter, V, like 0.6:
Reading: 27
